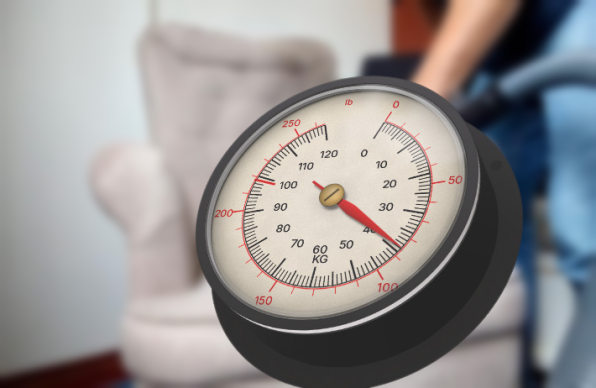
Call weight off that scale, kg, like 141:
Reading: 39
